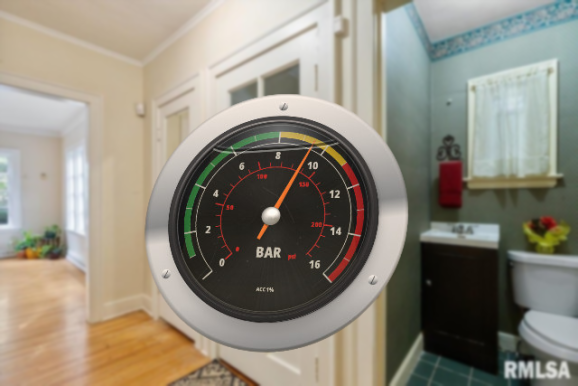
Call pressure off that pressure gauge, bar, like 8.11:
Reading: 9.5
